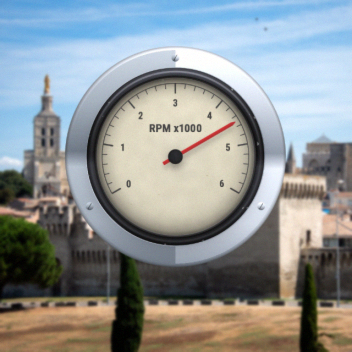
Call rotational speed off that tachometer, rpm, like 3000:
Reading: 4500
